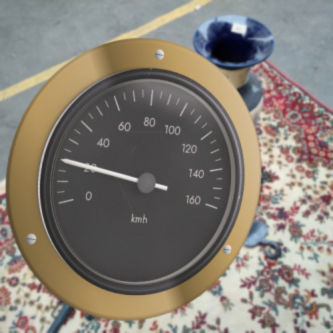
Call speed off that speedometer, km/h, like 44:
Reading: 20
